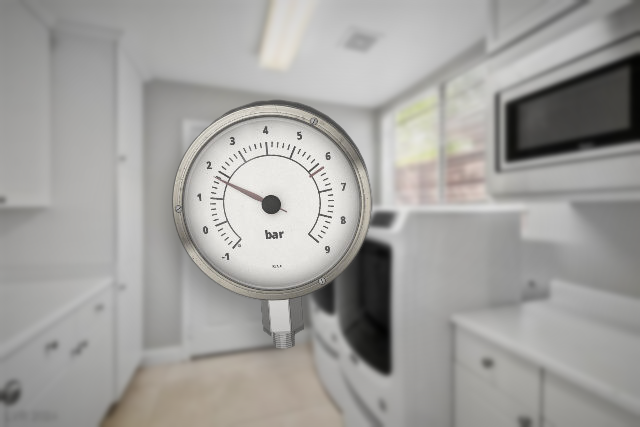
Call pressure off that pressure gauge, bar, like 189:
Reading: 1.8
